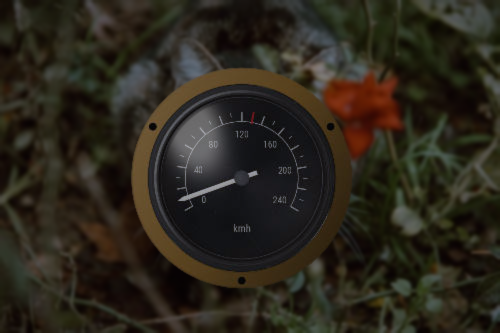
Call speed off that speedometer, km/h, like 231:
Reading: 10
